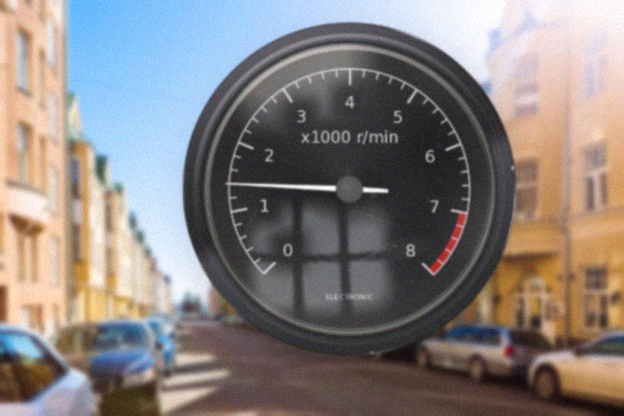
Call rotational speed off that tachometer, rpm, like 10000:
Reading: 1400
